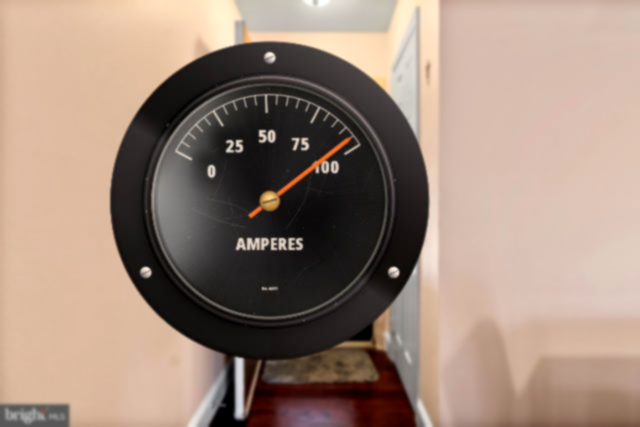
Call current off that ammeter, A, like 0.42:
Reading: 95
